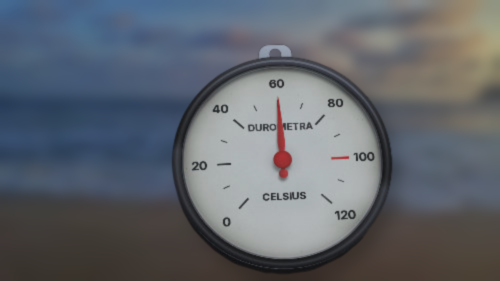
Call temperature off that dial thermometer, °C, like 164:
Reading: 60
